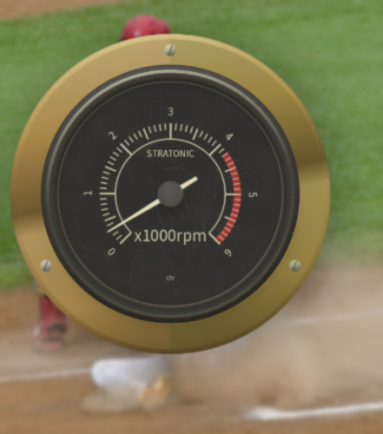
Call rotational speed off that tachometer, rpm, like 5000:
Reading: 300
